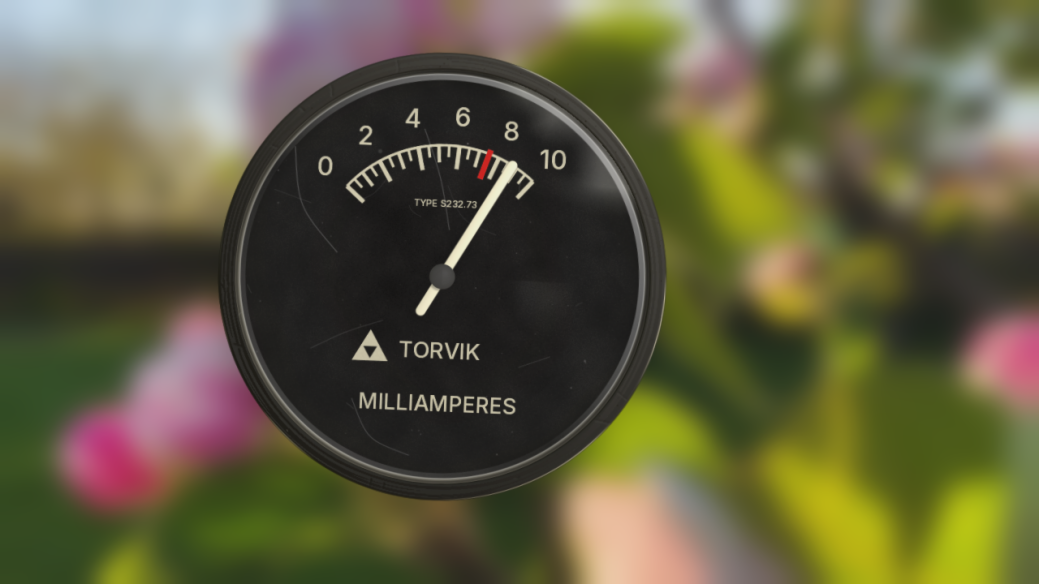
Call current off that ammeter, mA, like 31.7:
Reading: 8.75
